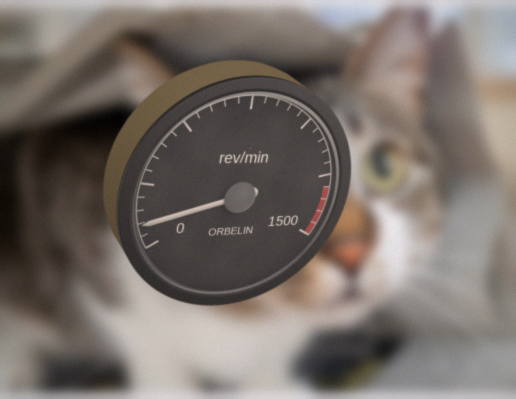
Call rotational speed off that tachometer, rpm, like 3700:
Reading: 100
